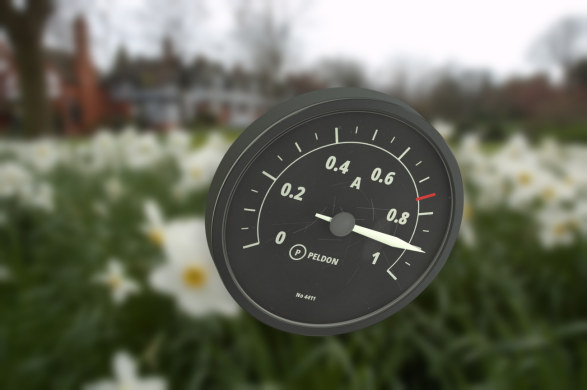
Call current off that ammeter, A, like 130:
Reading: 0.9
